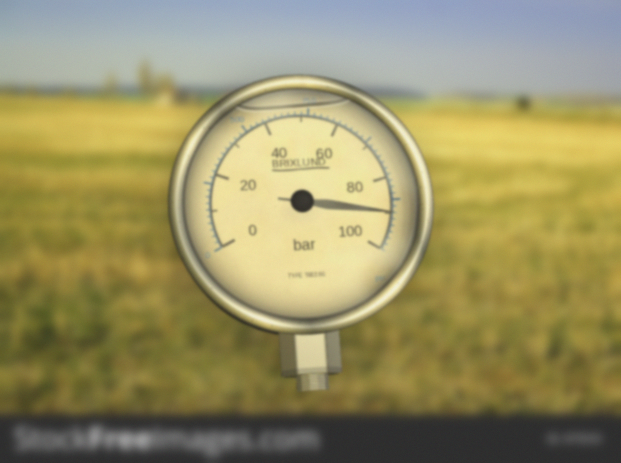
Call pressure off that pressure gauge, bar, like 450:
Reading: 90
